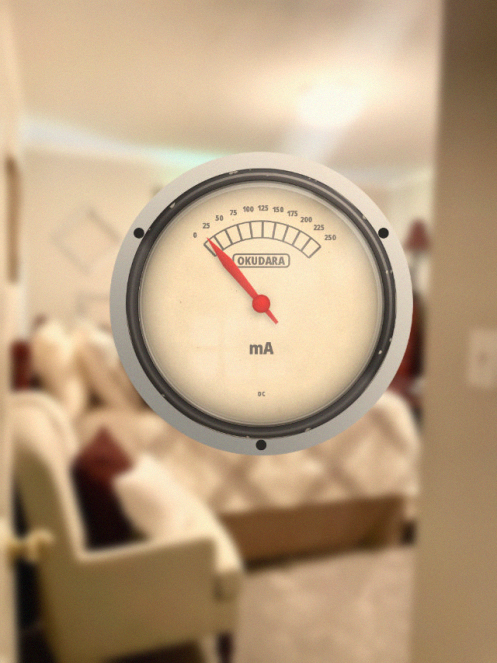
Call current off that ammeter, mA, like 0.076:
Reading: 12.5
